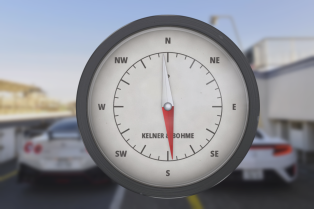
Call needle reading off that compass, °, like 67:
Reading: 175
